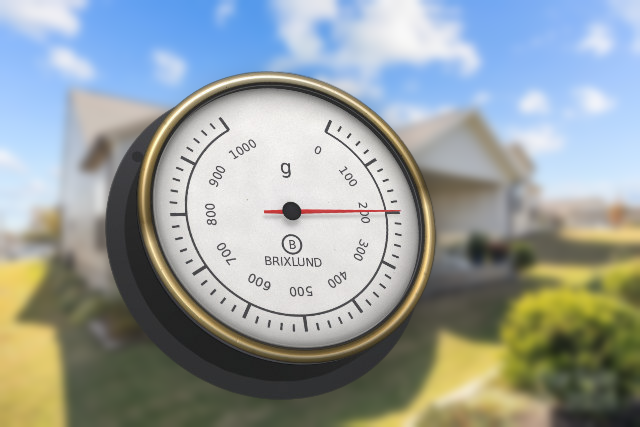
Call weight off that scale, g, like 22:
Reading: 200
